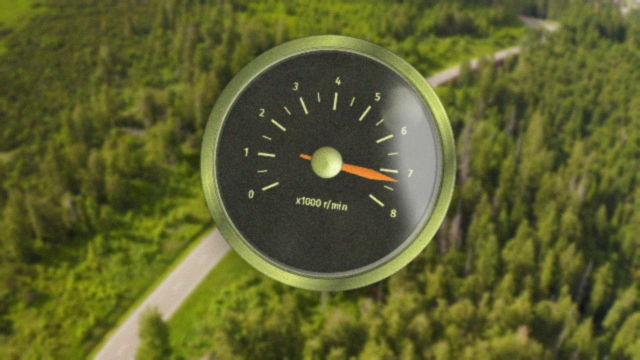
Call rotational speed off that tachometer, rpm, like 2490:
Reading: 7250
